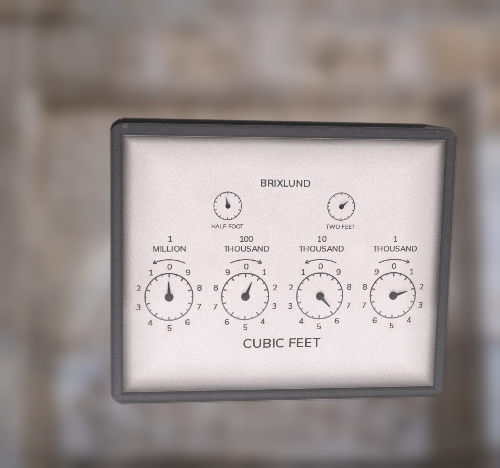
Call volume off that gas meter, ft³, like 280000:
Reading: 6200
